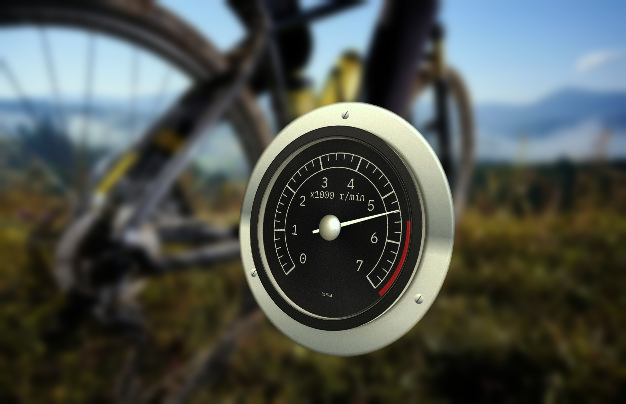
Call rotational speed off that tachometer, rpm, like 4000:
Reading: 5400
